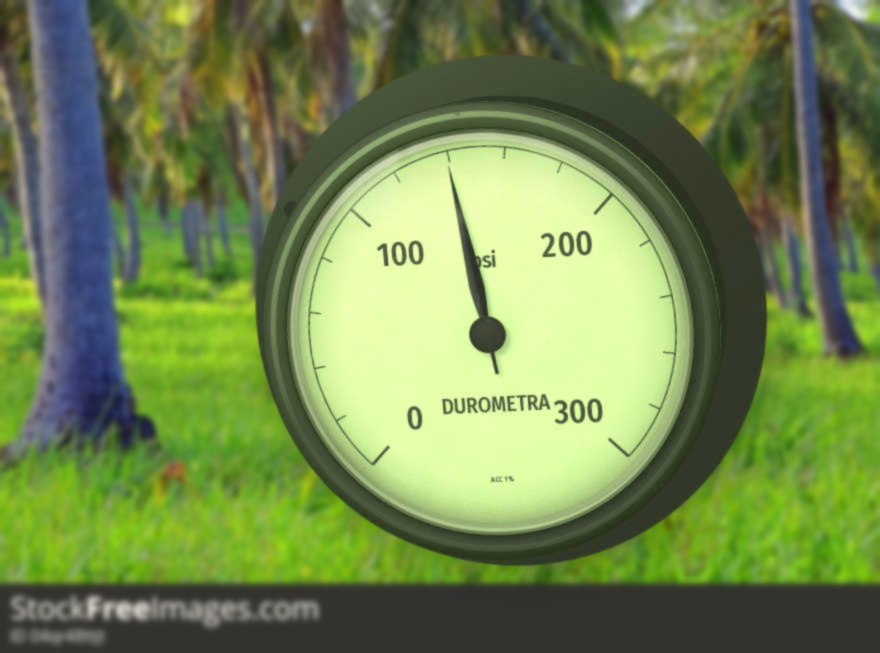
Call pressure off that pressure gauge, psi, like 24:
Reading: 140
